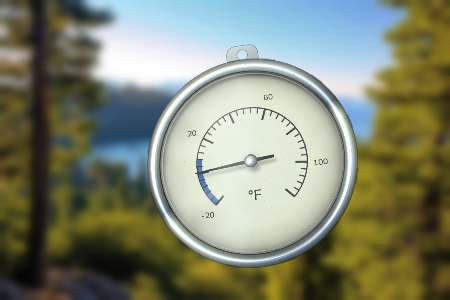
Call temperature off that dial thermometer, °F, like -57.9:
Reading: 0
